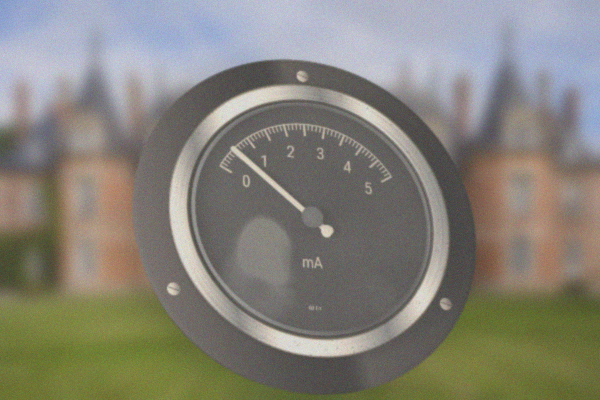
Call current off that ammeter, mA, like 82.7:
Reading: 0.5
